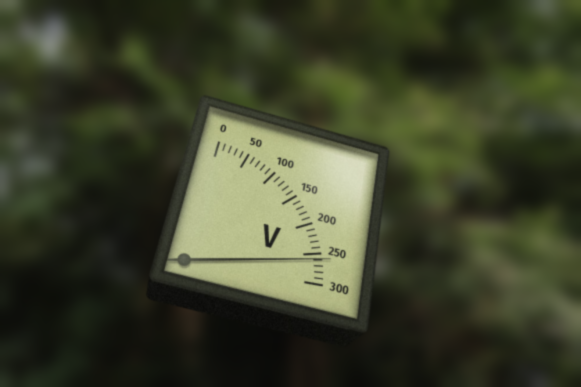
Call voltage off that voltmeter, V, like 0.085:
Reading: 260
